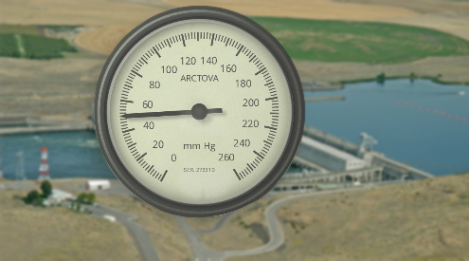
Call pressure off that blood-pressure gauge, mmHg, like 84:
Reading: 50
